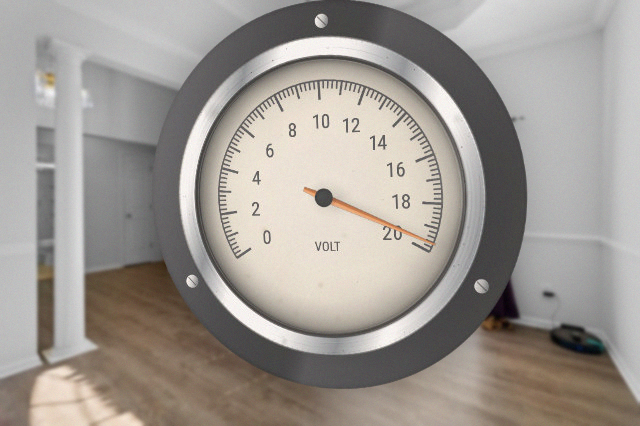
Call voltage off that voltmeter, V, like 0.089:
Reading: 19.6
